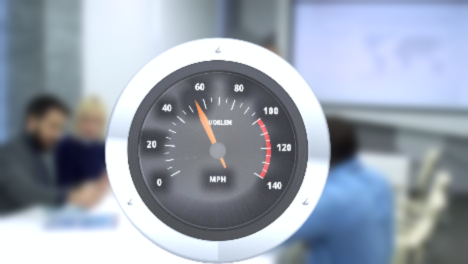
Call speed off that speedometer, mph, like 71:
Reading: 55
